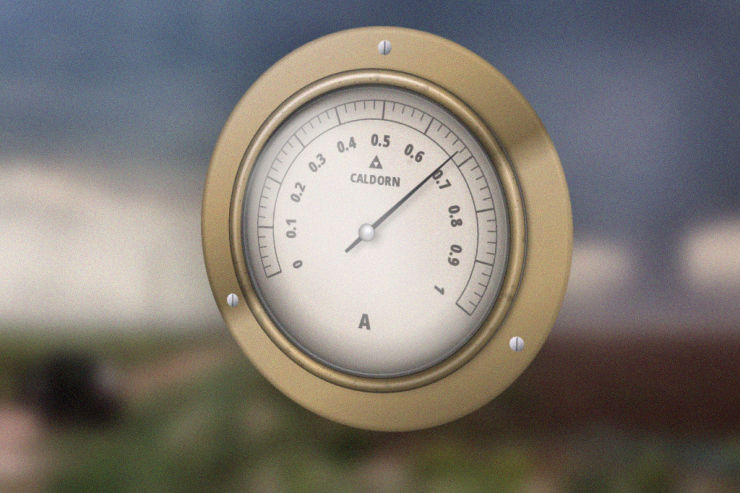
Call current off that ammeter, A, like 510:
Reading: 0.68
